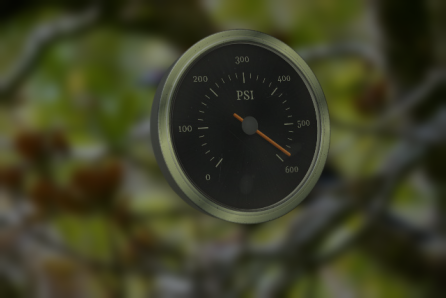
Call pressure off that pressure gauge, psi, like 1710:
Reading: 580
